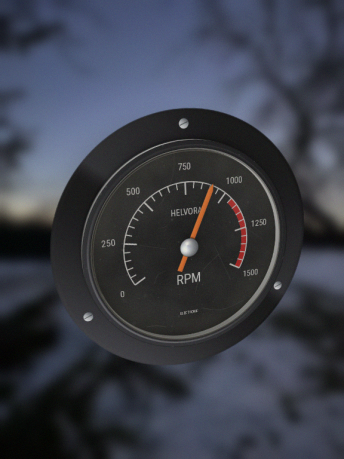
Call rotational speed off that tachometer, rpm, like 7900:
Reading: 900
